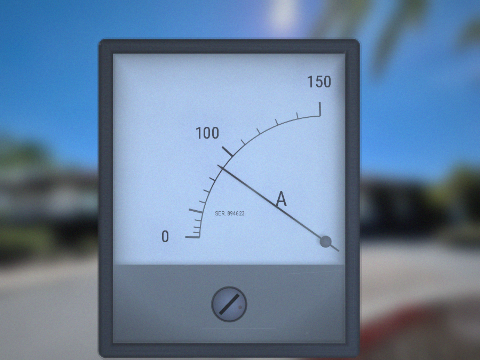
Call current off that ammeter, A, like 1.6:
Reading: 90
